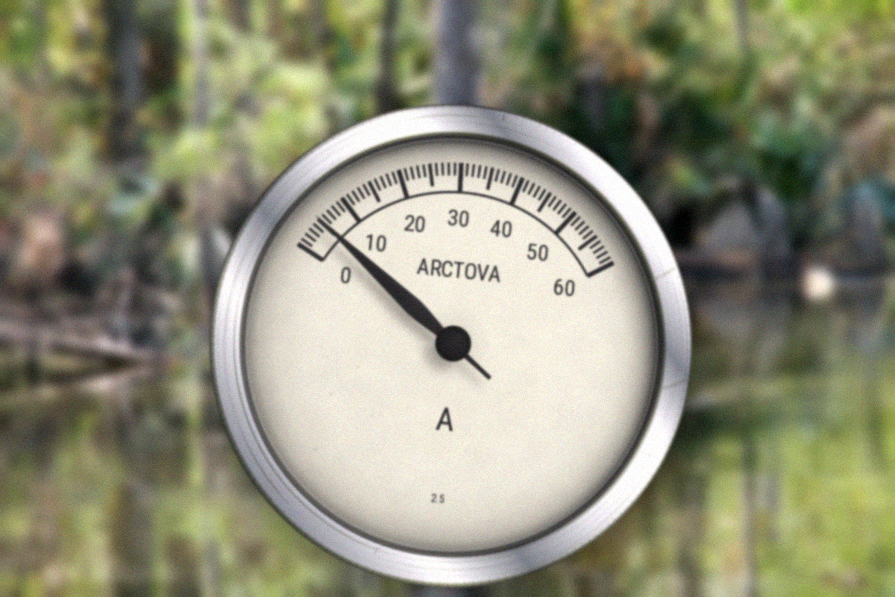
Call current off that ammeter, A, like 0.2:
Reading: 5
